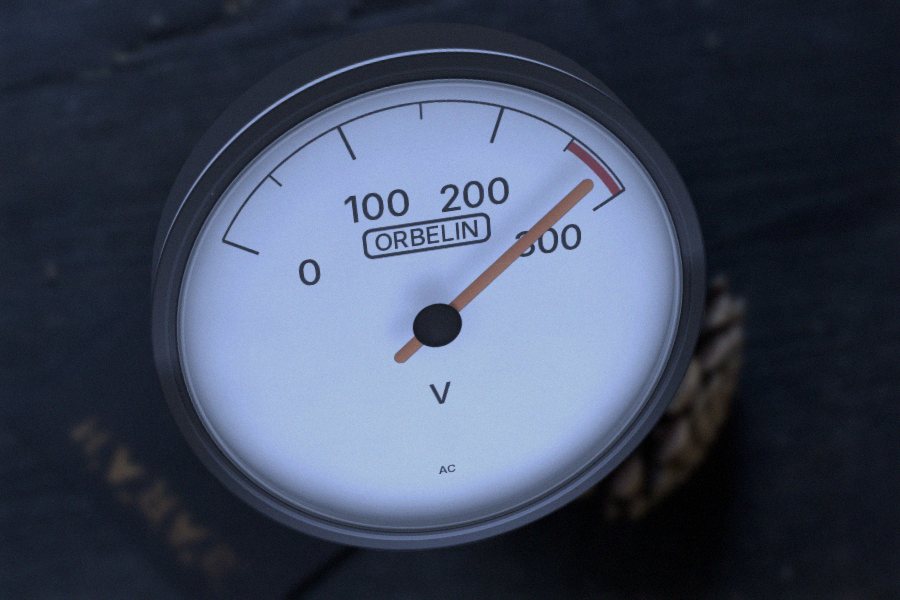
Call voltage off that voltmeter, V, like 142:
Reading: 275
